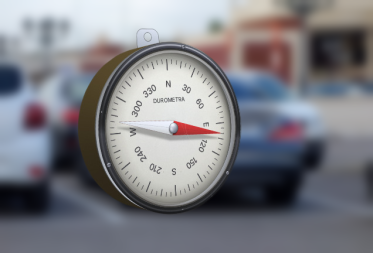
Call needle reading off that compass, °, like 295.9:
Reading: 100
